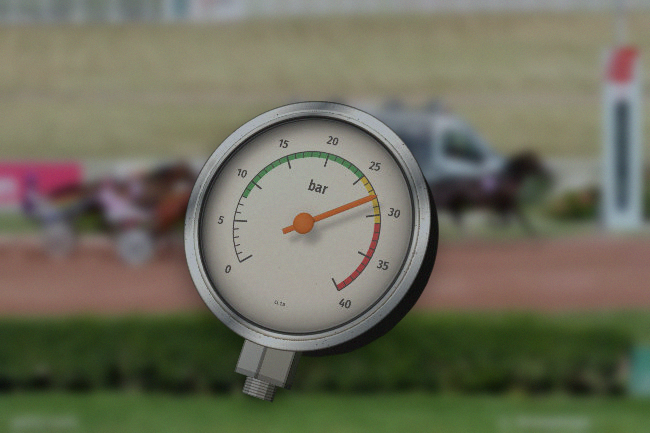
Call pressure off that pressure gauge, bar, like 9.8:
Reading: 28
